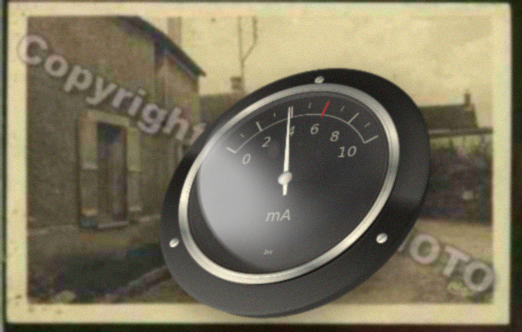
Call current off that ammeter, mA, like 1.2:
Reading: 4
